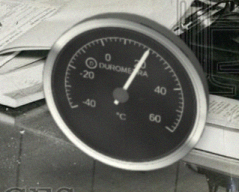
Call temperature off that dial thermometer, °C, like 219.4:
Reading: 20
